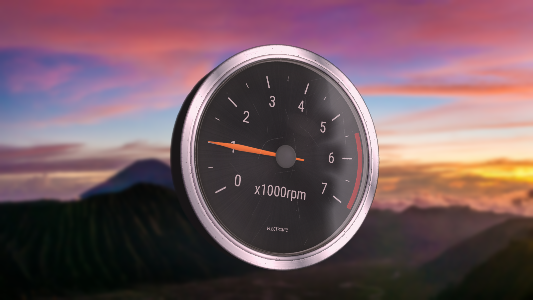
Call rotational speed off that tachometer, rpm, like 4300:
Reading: 1000
